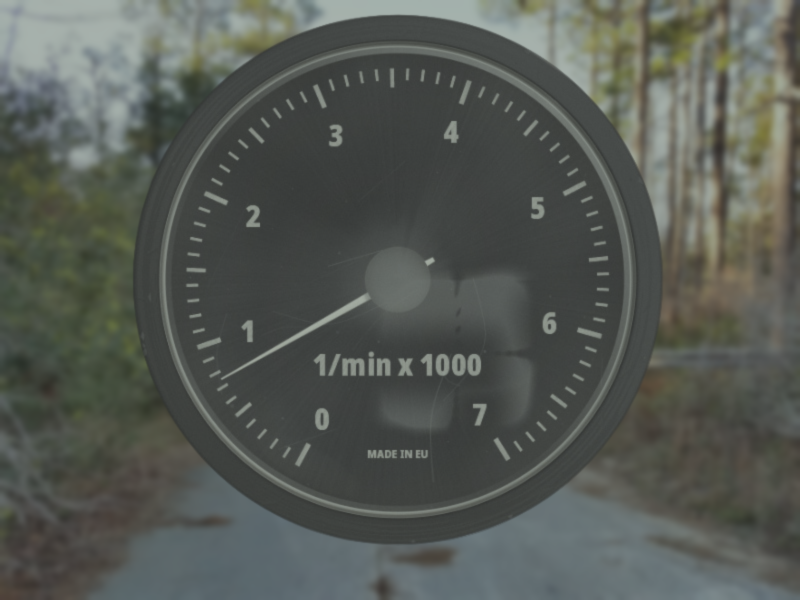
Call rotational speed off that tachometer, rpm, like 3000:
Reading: 750
